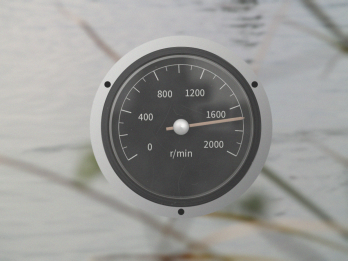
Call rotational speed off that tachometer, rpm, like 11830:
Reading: 1700
